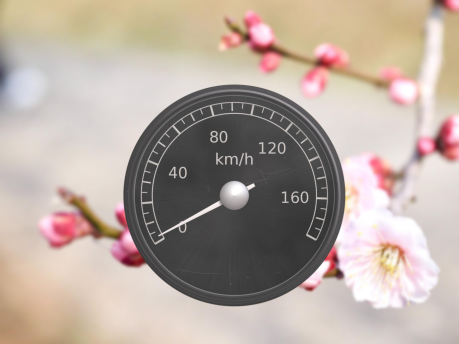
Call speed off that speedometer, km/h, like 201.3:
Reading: 2.5
